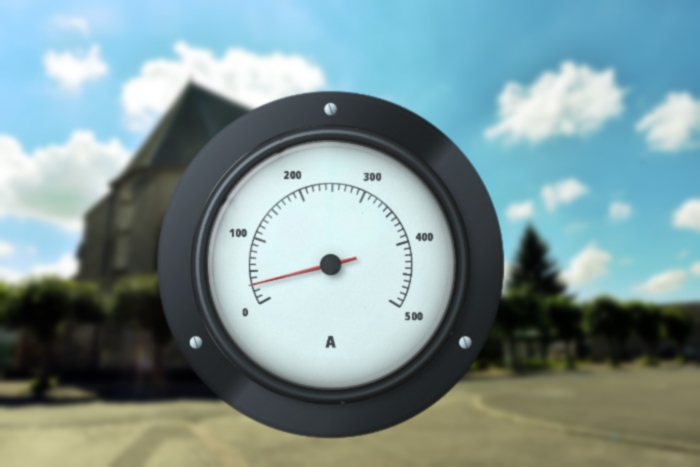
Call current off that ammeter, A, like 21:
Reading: 30
